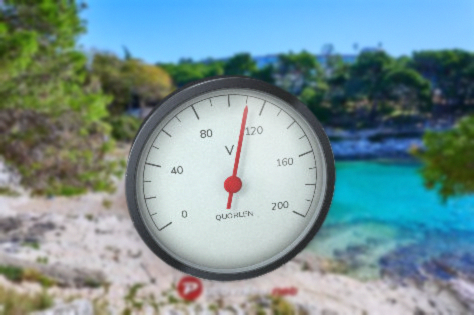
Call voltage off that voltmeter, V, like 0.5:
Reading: 110
